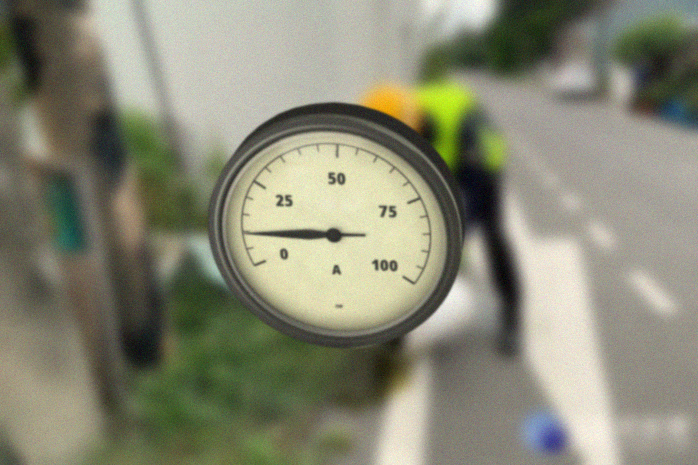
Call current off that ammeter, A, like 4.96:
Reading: 10
